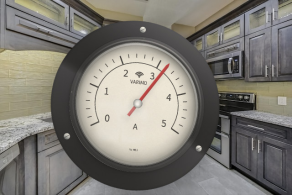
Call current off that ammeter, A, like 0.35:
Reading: 3.2
